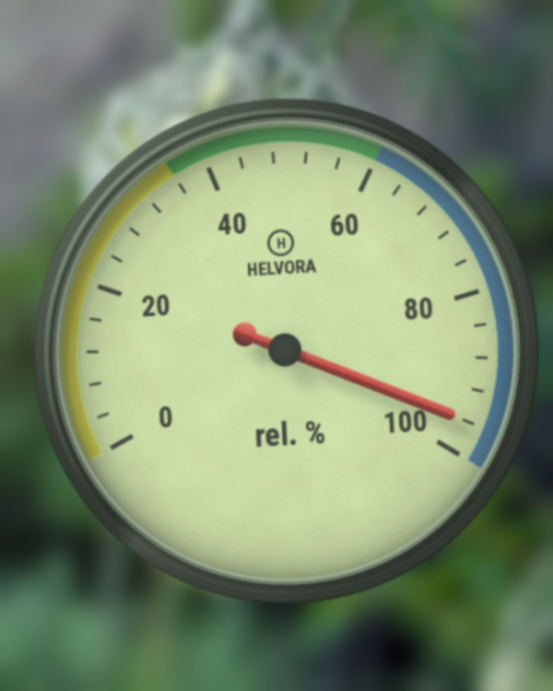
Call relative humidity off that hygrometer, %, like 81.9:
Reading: 96
